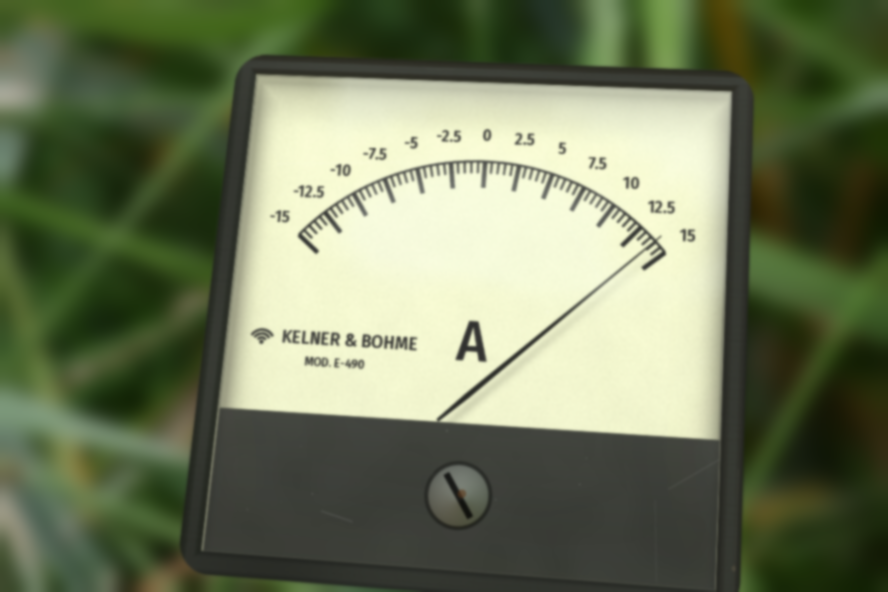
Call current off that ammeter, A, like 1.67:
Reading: 14
